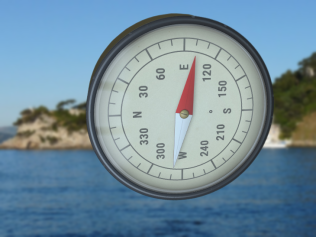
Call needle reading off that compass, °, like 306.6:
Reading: 100
